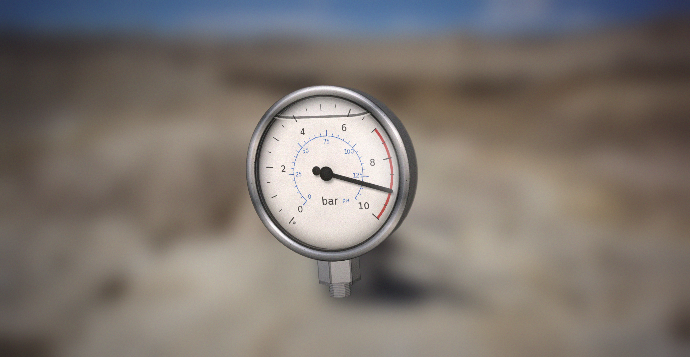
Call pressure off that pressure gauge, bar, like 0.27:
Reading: 9
